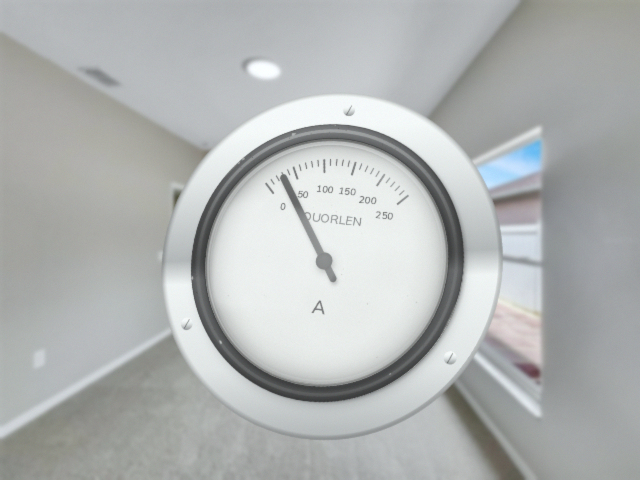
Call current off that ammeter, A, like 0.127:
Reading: 30
